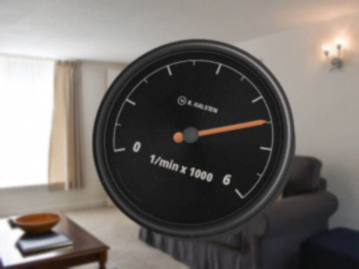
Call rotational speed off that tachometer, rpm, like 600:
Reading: 4500
